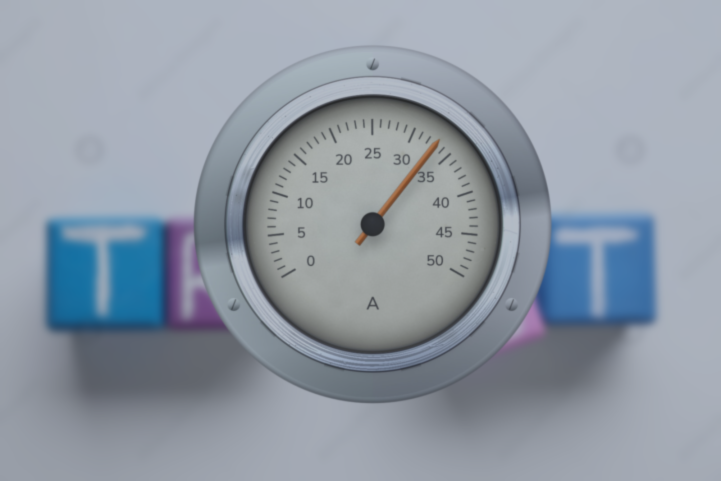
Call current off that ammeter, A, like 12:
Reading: 33
